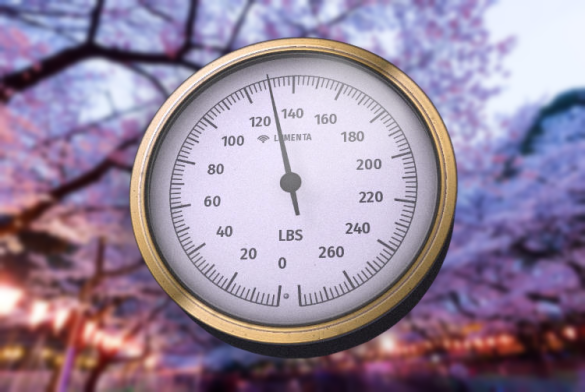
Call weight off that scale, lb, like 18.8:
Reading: 130
